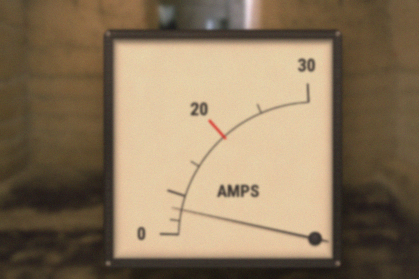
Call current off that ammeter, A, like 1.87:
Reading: 7.5
